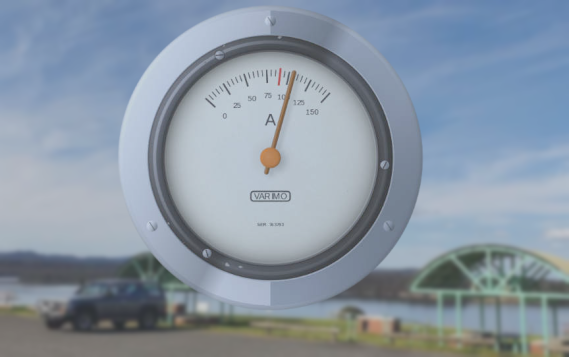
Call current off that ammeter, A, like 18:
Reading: 105
